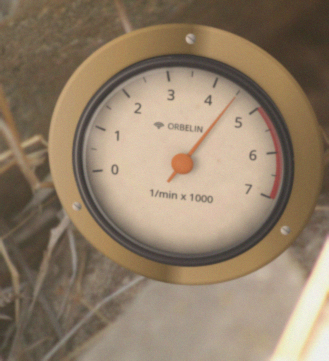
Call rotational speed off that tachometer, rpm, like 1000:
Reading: 4500
